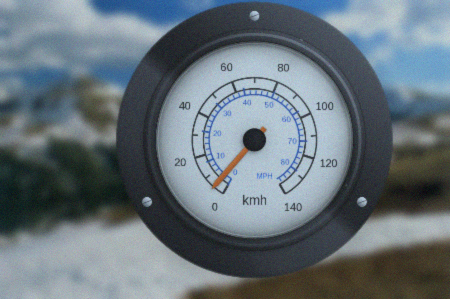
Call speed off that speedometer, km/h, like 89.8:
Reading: 5
